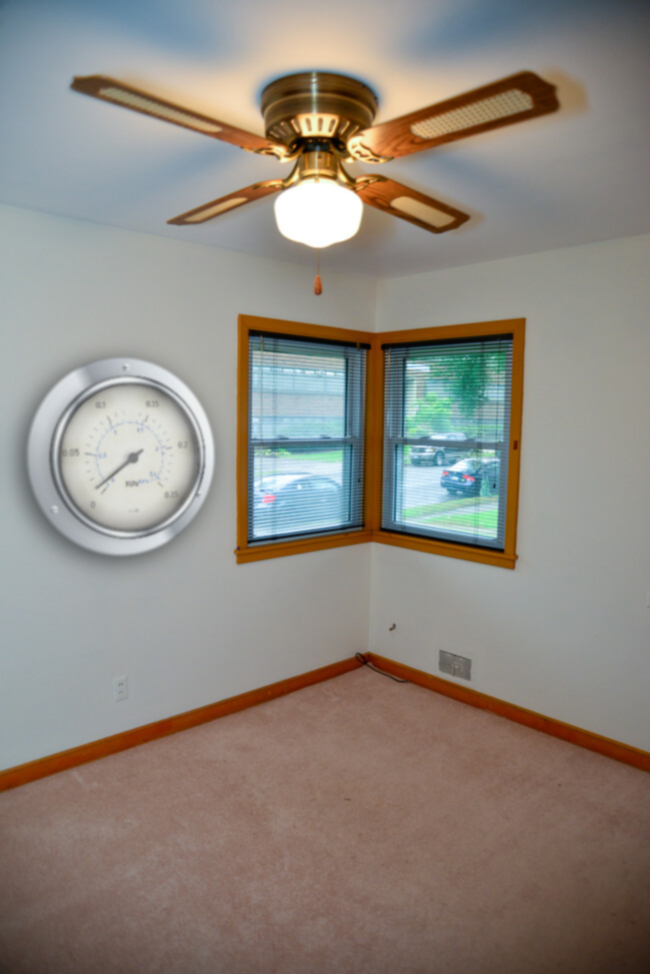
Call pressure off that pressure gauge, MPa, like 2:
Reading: 0.01
